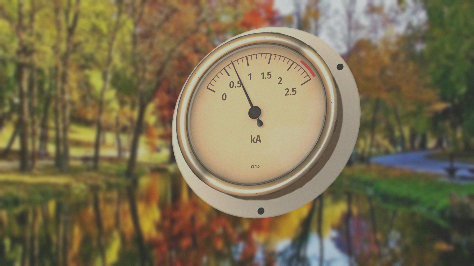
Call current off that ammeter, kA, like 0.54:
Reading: 0.7
